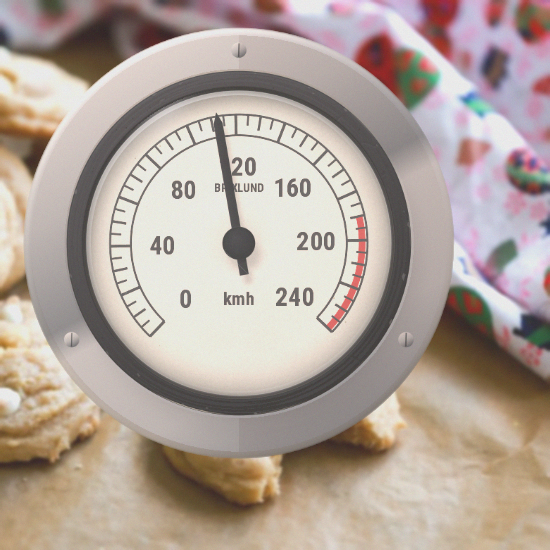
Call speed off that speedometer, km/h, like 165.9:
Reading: 112.5
